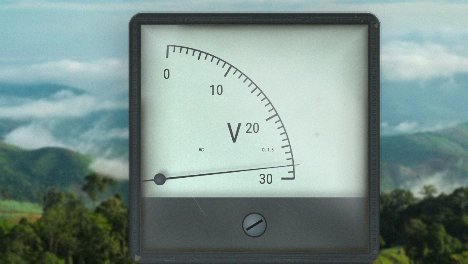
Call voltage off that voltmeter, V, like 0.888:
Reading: 28
